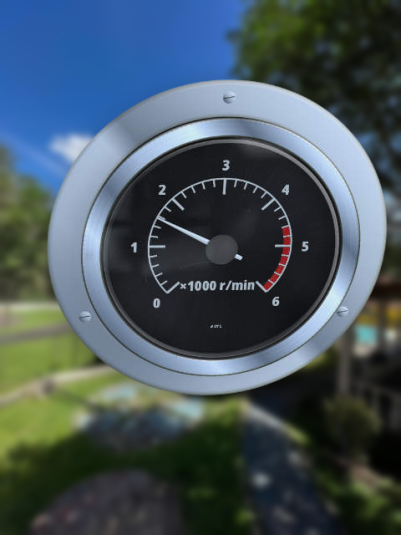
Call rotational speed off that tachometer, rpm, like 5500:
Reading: 1600
